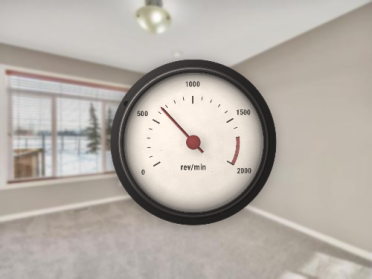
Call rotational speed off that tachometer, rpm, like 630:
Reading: 650
